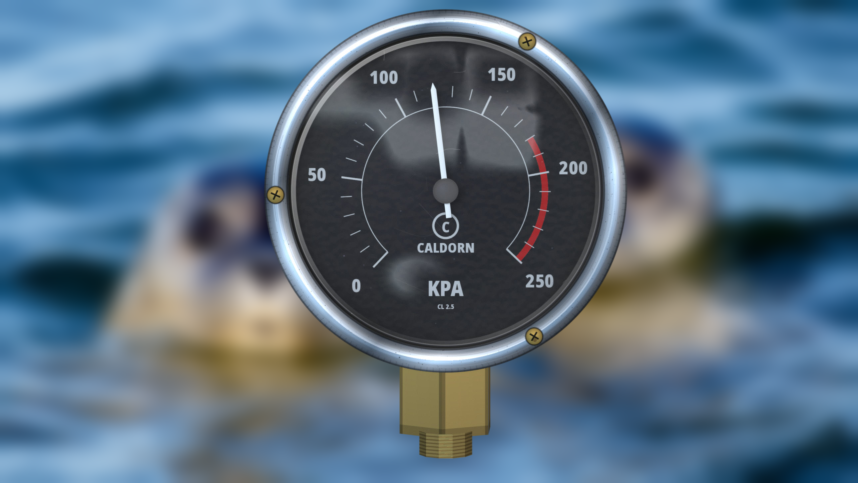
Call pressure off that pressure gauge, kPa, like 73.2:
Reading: 120
